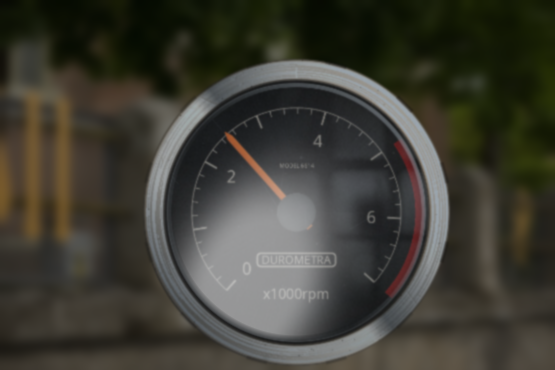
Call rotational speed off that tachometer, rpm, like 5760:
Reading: 2500
